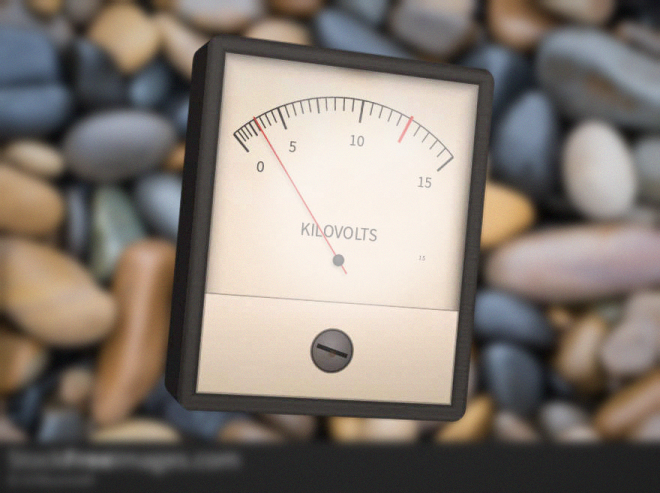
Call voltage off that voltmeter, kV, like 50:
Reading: 3
